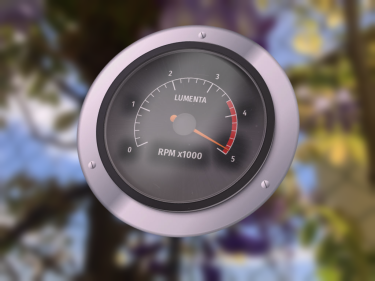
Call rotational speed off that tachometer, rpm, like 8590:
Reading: 4900
